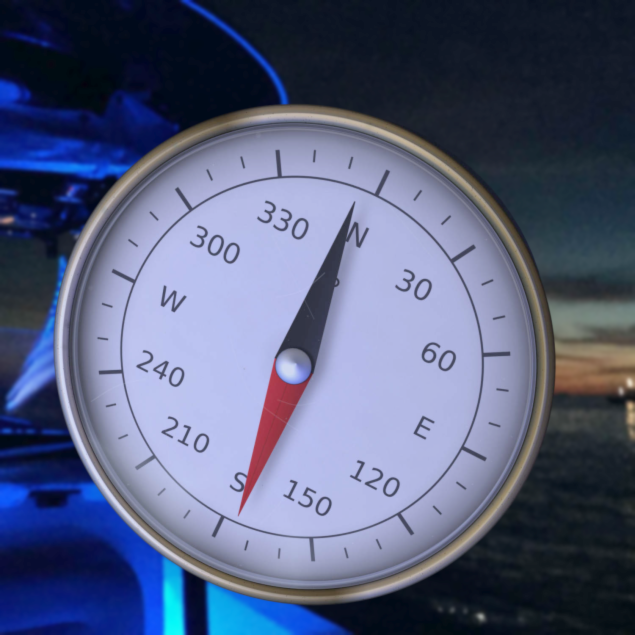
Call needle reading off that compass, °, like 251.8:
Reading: 175
